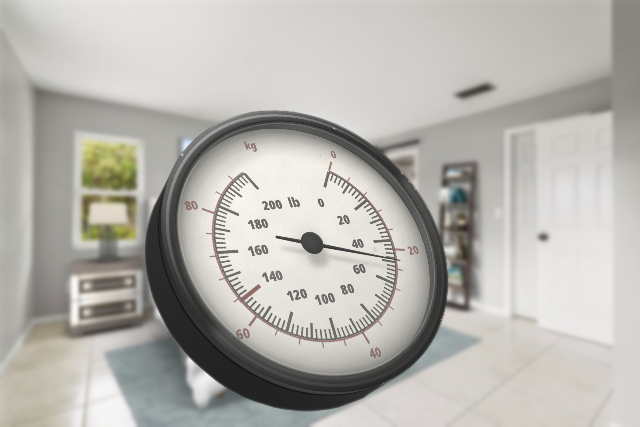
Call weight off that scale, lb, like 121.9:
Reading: 50
